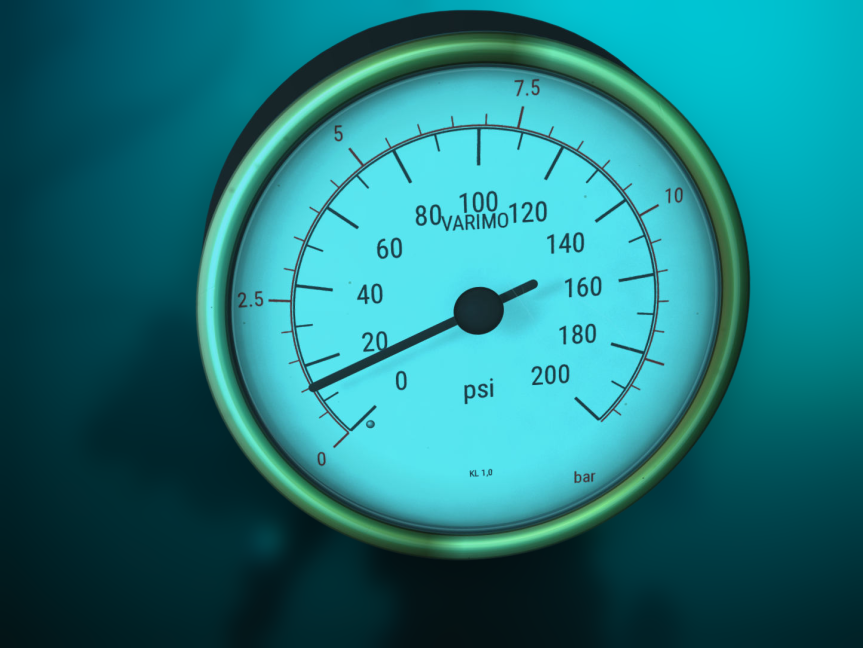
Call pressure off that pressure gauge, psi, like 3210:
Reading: 15
